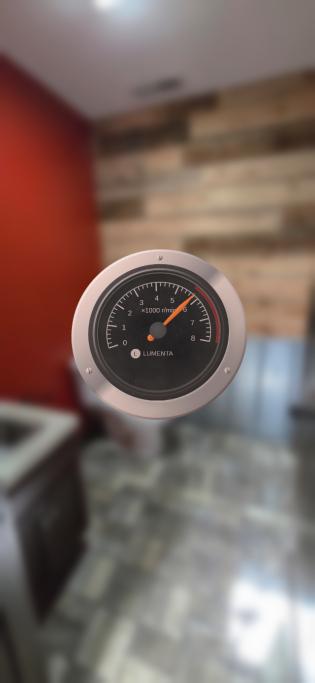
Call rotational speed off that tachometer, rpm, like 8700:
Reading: 5800
